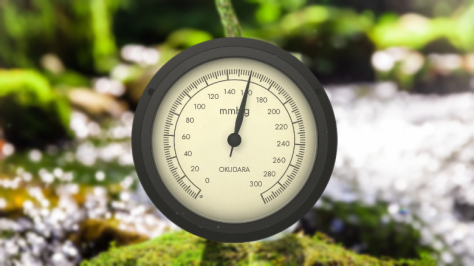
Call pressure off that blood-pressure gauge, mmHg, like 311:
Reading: 160
